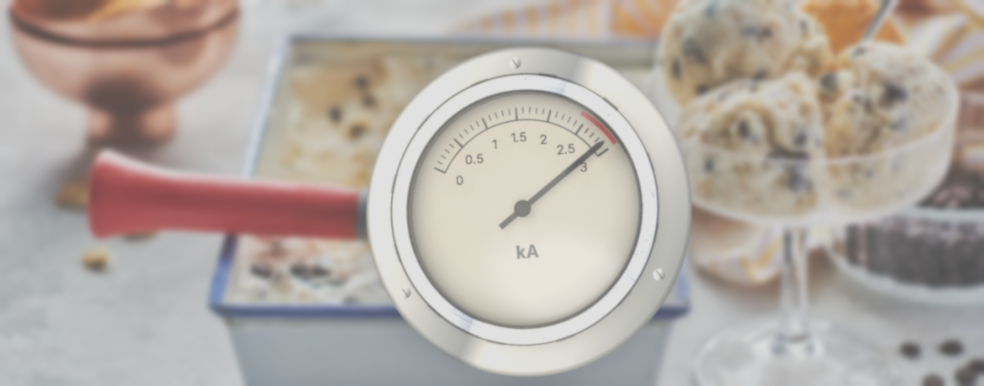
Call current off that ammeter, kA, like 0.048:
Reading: 2.9
